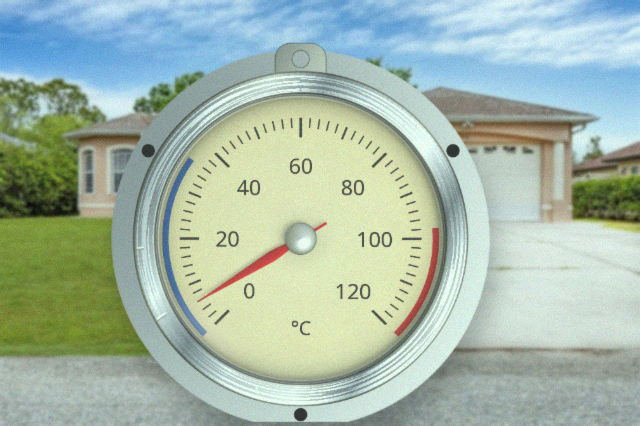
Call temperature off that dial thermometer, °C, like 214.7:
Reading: 6
